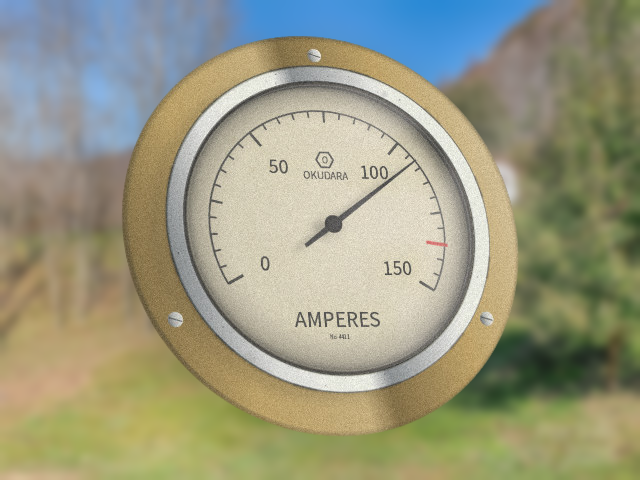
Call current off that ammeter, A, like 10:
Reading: 107.5
